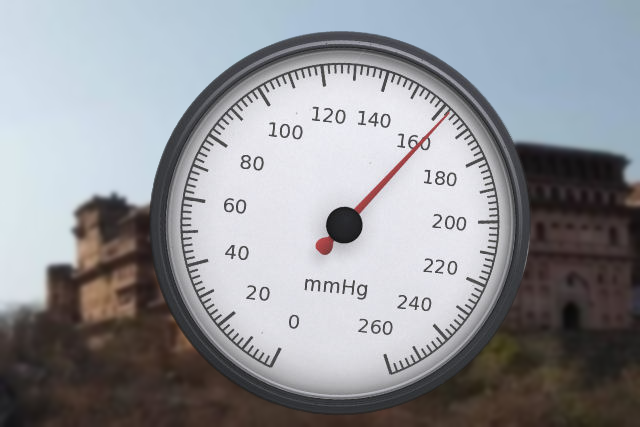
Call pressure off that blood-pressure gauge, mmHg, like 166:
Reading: 162
